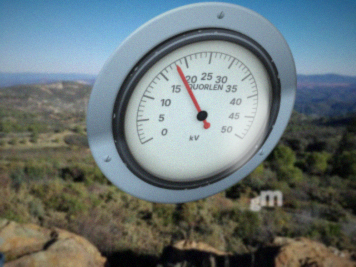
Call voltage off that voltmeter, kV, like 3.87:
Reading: 18
